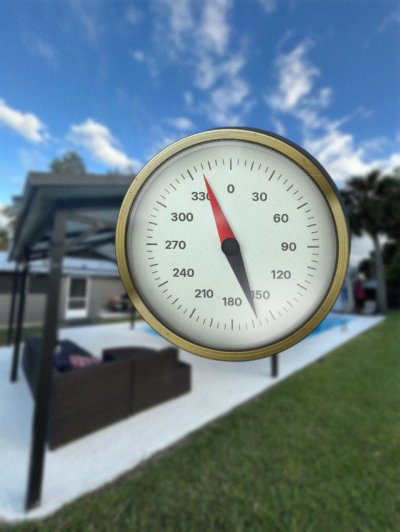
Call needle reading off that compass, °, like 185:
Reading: 340
